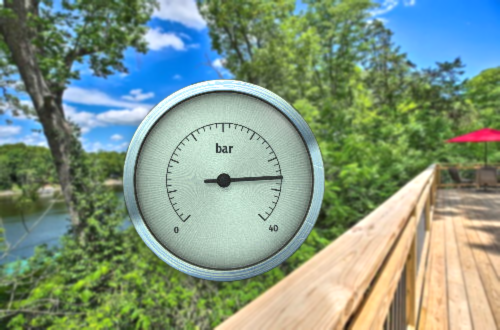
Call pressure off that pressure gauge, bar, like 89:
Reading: 33
